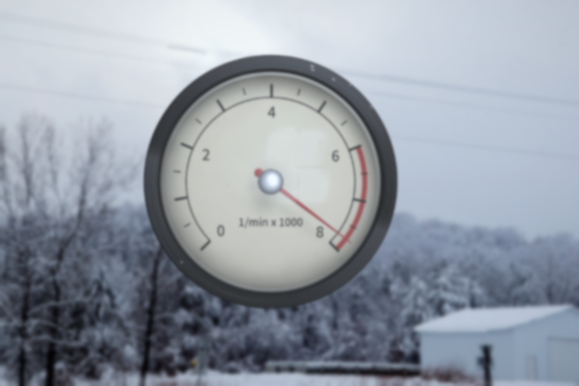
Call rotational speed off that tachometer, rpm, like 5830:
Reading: 7750
